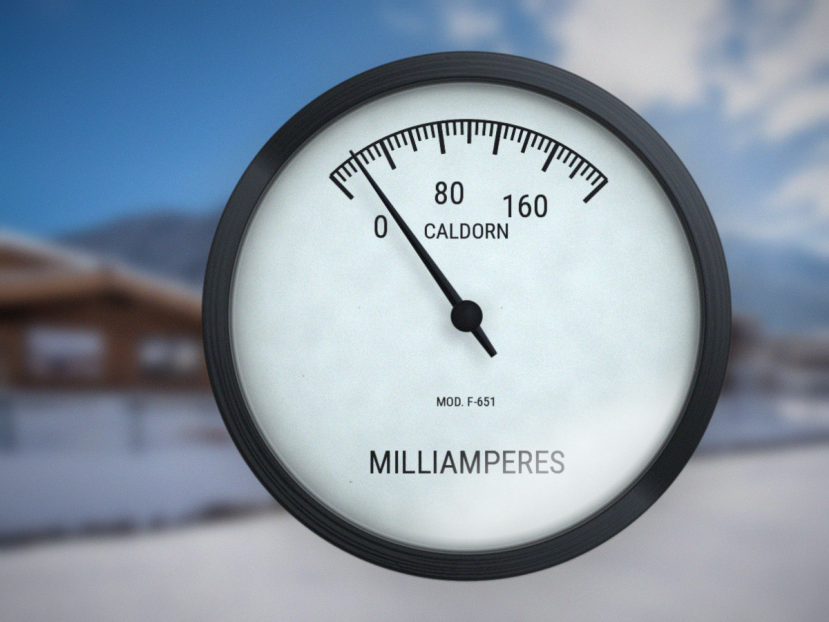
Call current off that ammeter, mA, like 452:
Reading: 20
